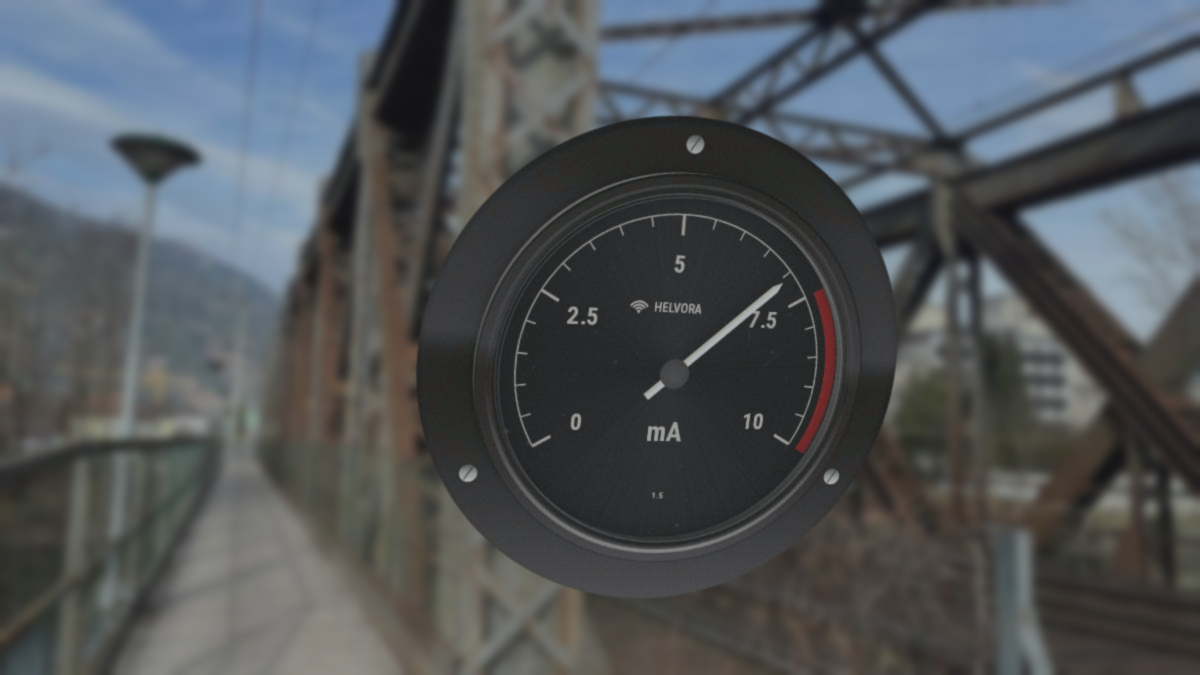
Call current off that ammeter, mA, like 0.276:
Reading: 7
